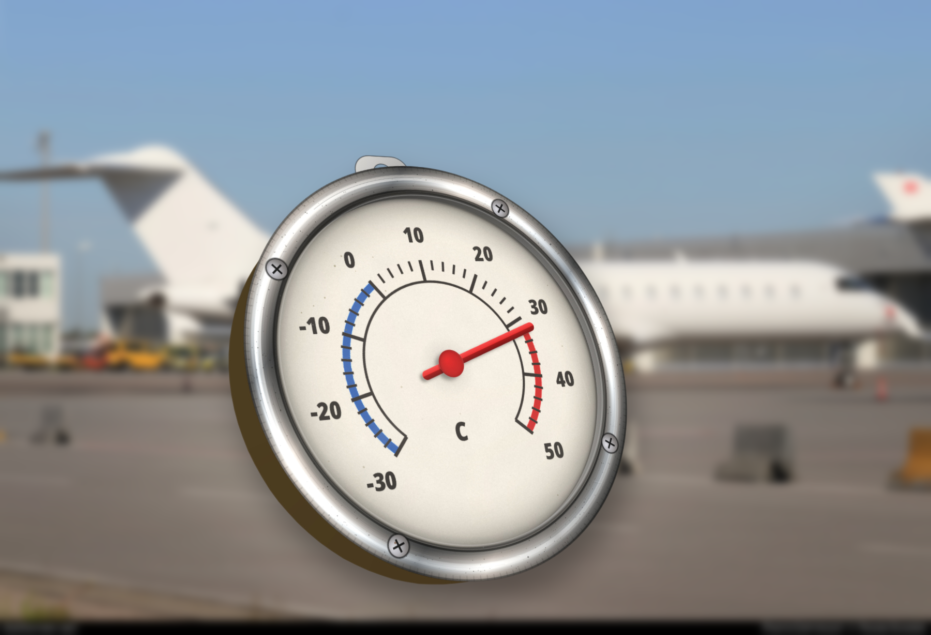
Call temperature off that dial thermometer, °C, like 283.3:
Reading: 32
